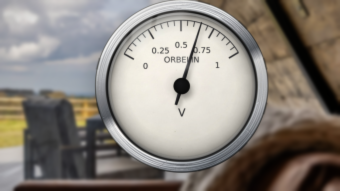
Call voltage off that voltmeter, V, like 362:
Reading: 0.65
